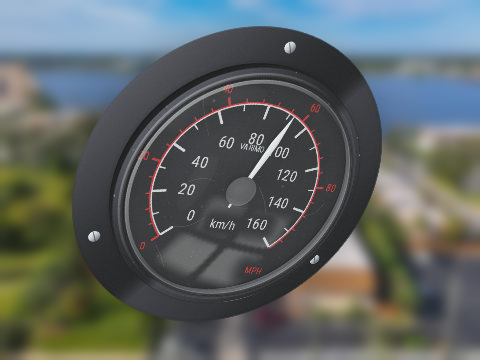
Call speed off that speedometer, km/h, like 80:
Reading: 90
